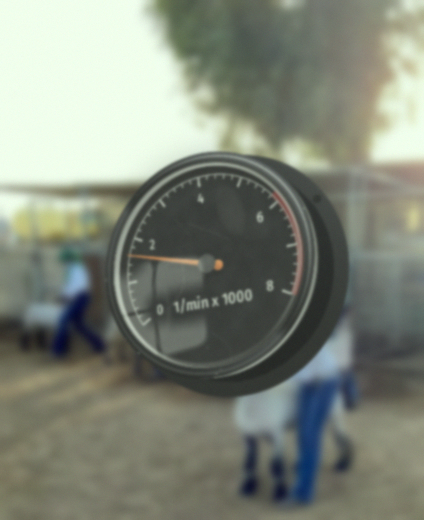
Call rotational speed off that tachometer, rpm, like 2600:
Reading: 1600
